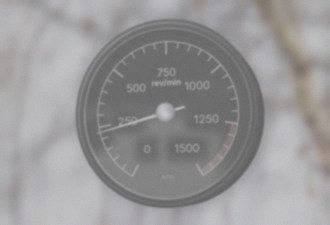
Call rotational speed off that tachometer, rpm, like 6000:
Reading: 225
